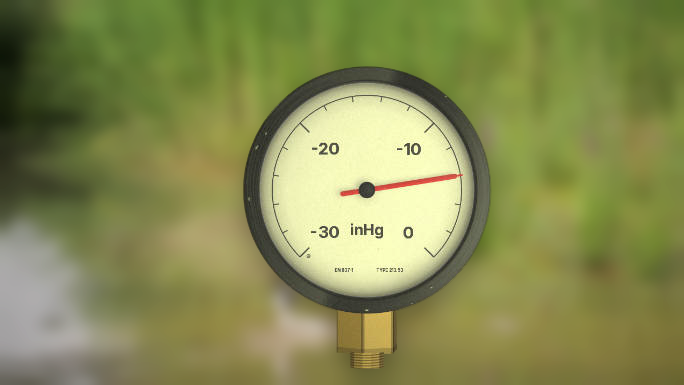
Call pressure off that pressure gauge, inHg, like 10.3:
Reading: -6
